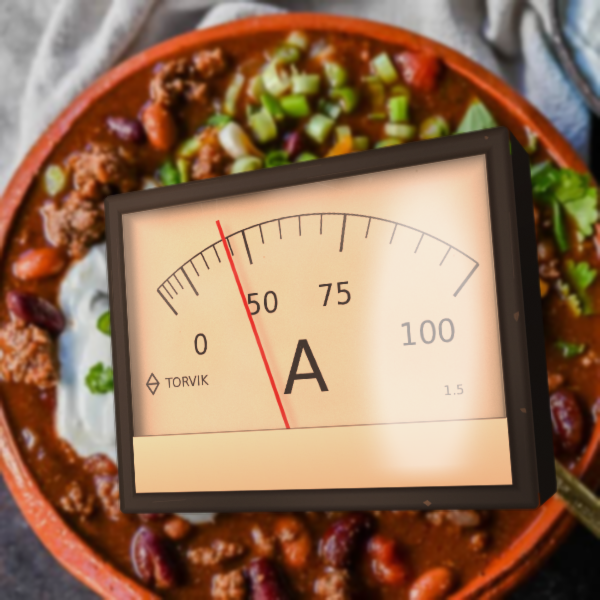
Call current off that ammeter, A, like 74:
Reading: 45
